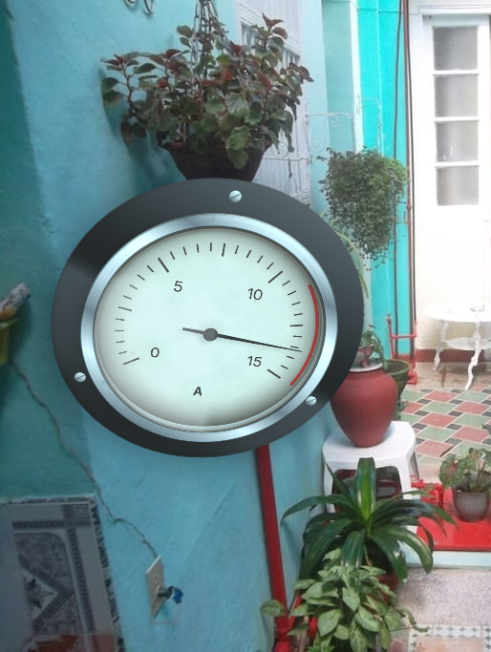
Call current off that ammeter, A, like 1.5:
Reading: 13.5
